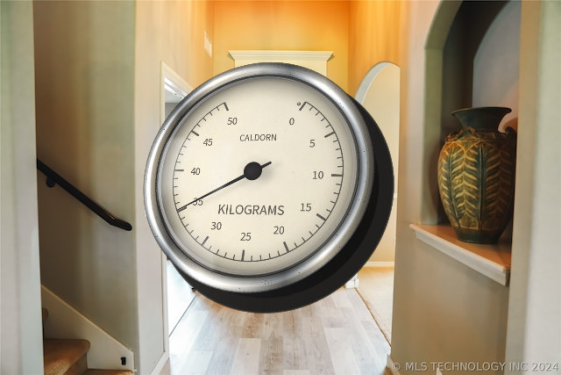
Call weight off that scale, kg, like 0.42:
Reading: 35
